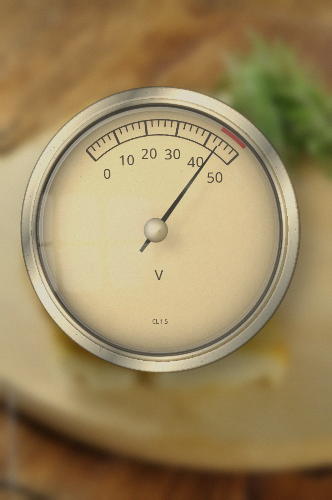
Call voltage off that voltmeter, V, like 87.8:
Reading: 44
